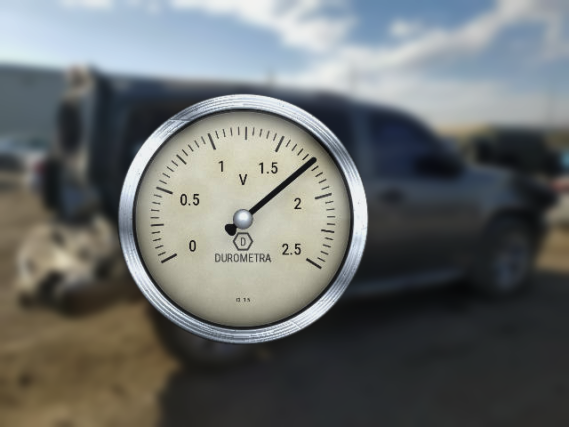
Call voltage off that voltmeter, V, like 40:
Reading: 1.75
